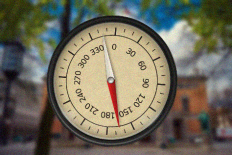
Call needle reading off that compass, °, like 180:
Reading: 165
